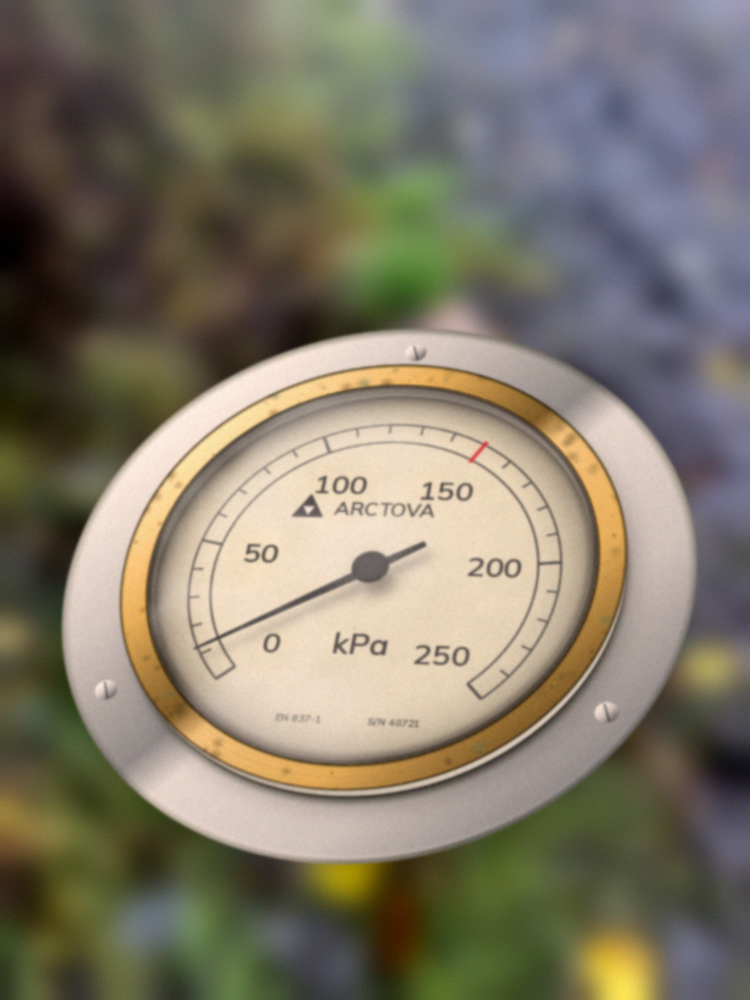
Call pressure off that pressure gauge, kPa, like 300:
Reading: 10
